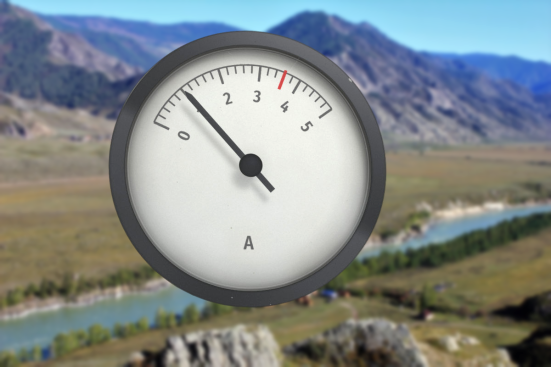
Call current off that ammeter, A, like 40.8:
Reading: 1
